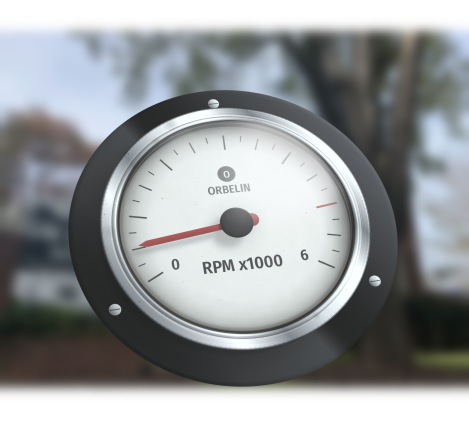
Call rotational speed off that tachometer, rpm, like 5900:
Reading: 500
